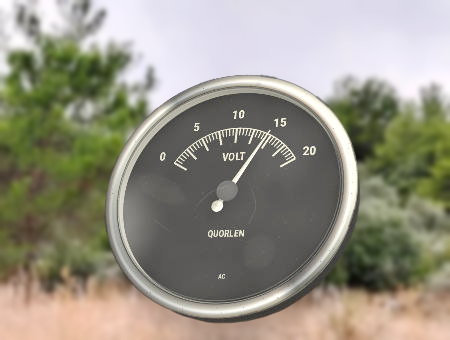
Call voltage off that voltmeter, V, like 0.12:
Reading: 15
